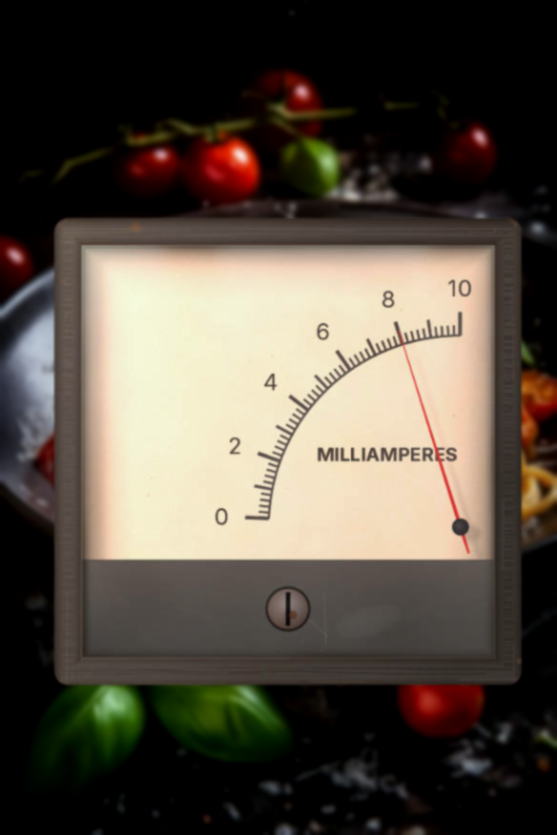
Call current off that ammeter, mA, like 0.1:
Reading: 8
